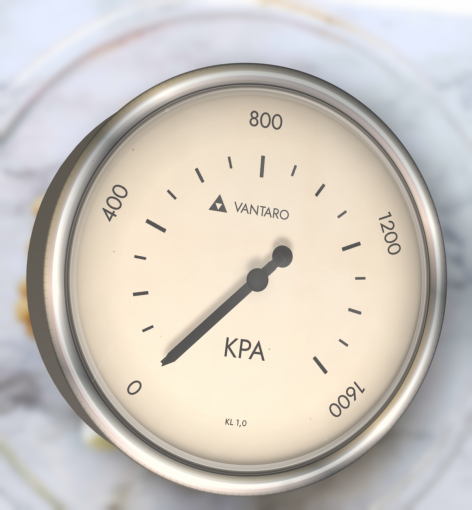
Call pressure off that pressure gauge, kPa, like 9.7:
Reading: 0
